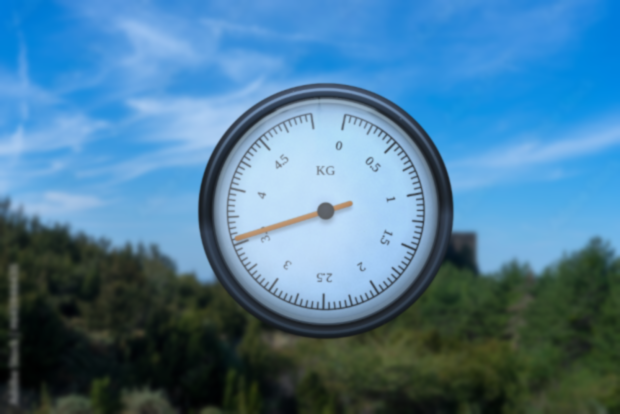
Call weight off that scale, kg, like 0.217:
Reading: 3.55
